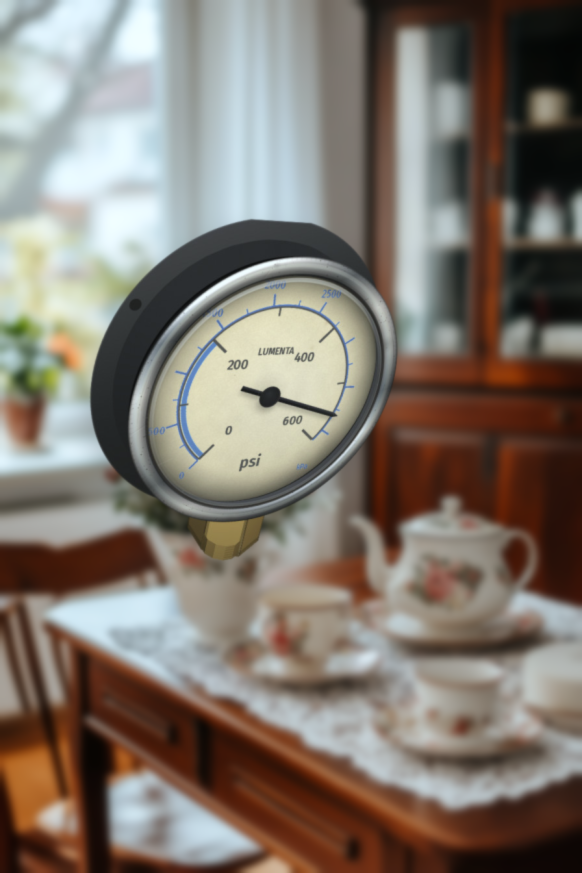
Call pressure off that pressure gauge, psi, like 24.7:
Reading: 550
